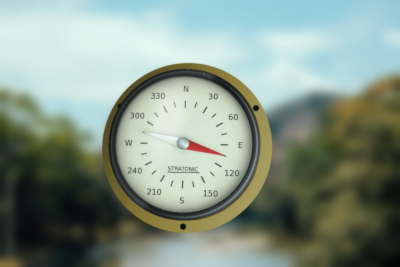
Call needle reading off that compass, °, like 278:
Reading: 105
